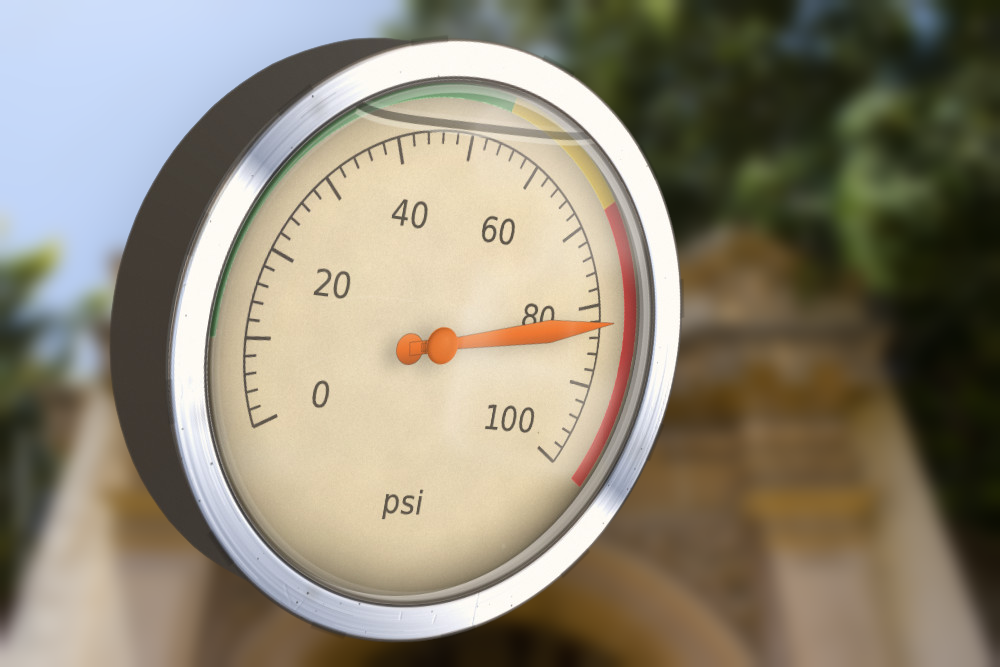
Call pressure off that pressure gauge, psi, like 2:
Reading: 82
